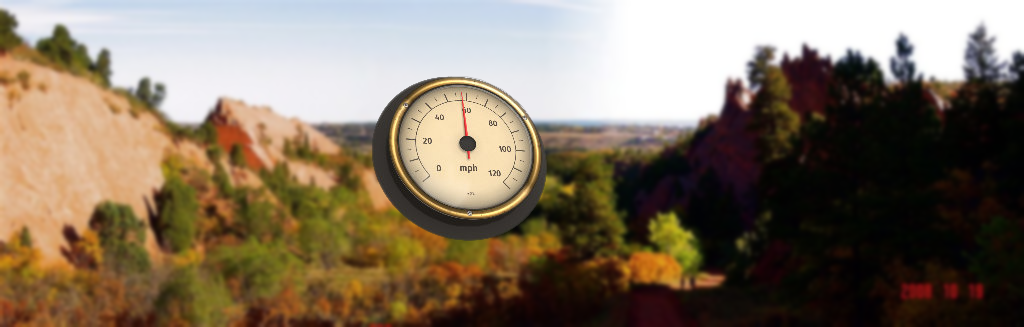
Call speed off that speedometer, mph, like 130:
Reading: 57.5
